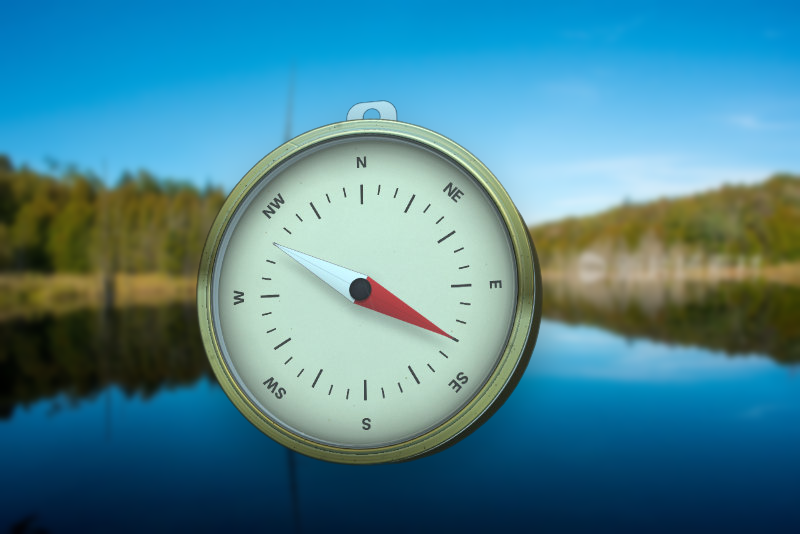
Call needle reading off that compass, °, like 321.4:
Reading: 120
